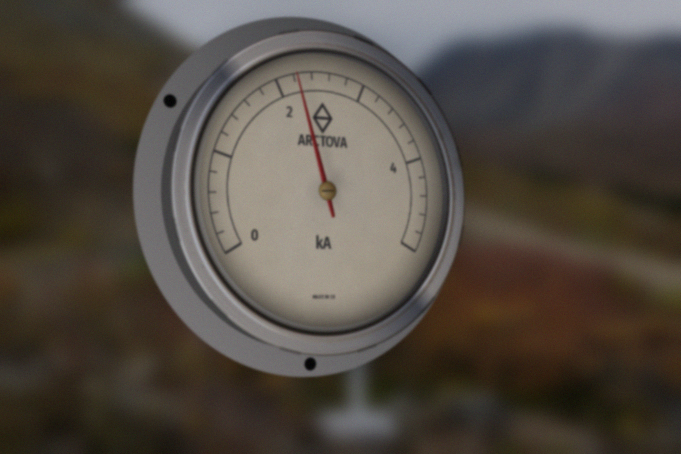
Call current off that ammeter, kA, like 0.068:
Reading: 2.2
